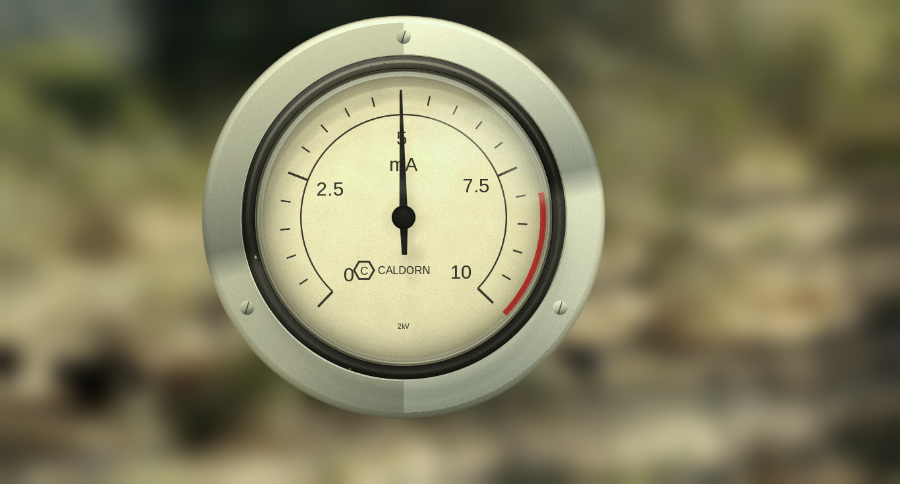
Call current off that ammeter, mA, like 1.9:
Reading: 5
